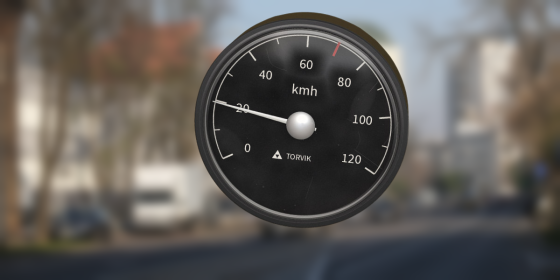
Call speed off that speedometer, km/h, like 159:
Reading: 20
